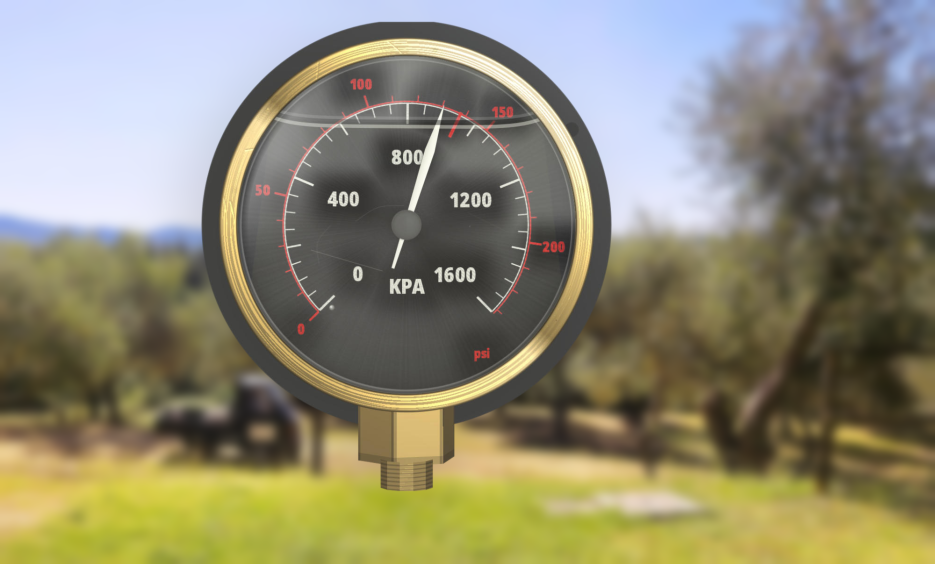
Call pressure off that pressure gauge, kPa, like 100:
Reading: 900
